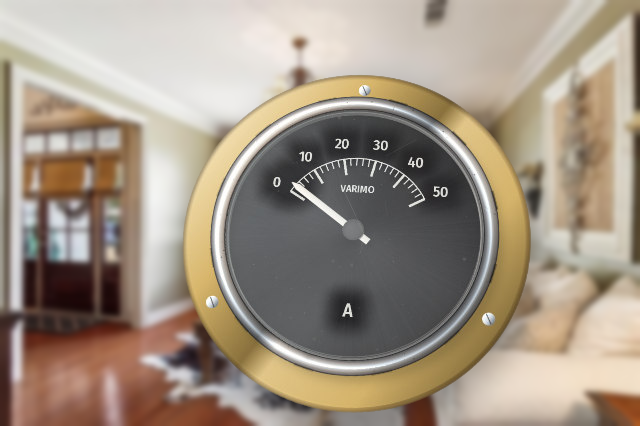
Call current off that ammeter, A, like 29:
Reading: 2
